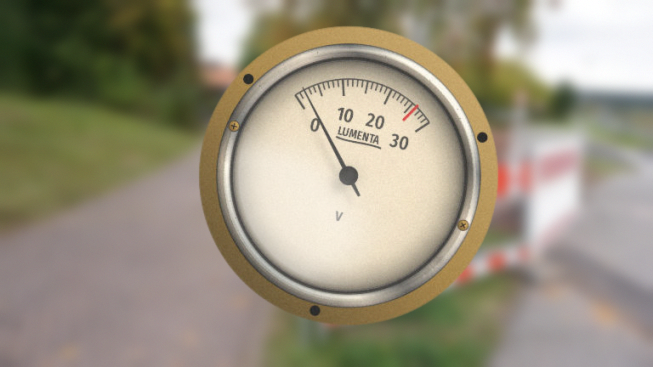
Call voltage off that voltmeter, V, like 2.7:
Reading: 2
